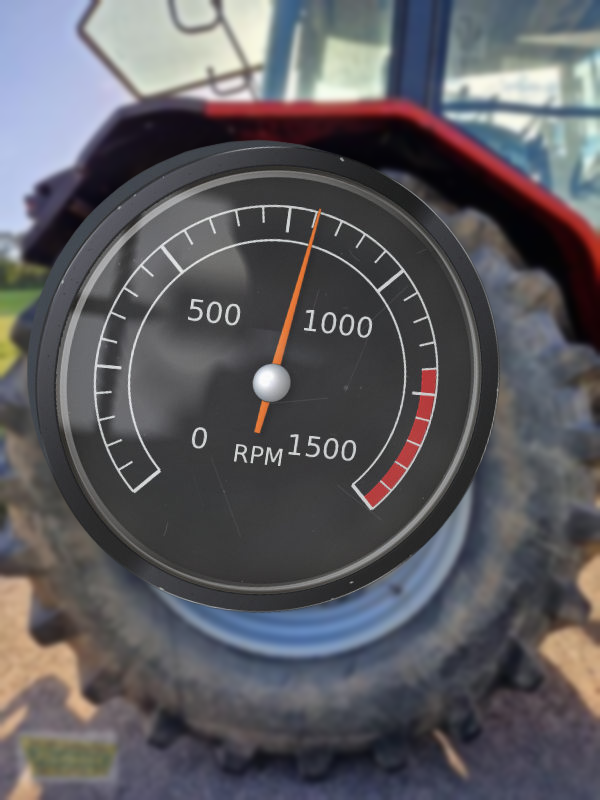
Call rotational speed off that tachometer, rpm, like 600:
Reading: 800
